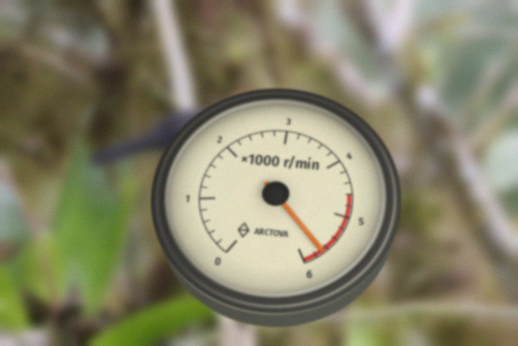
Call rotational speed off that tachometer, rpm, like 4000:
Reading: 5700
